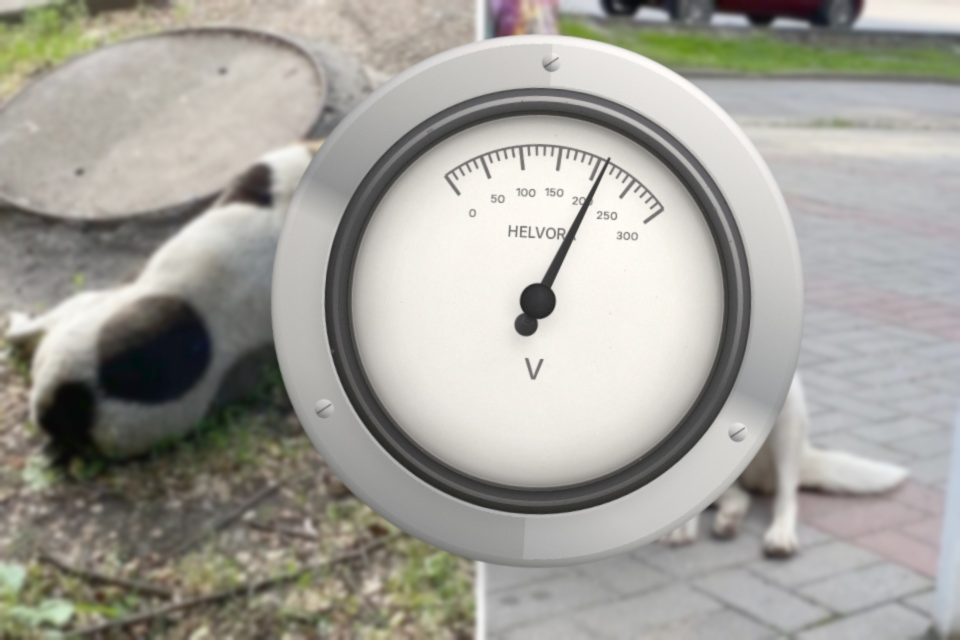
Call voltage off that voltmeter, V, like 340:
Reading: 210
